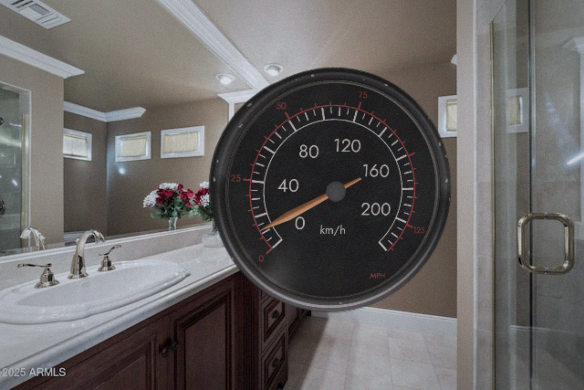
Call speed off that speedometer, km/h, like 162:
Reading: 12.5
